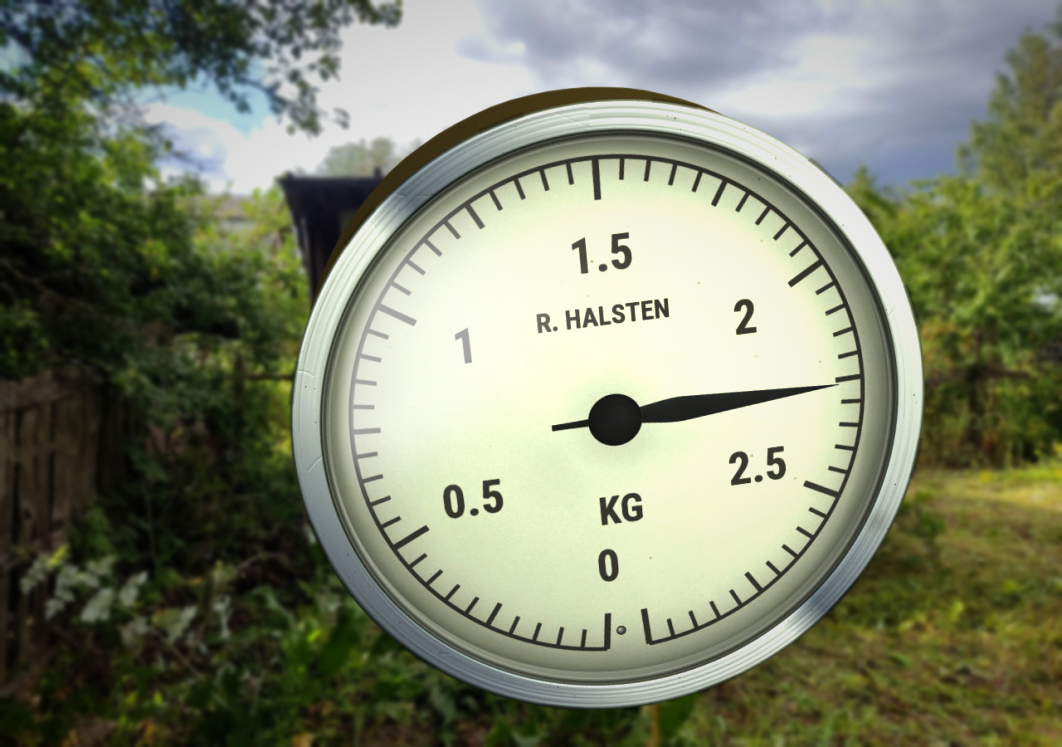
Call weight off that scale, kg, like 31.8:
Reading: 2.25
